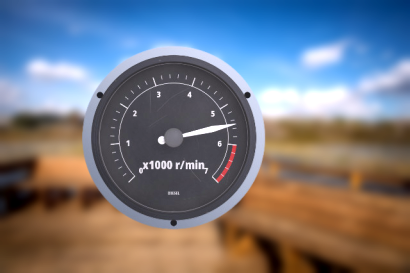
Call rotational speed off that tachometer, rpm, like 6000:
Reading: 5500
